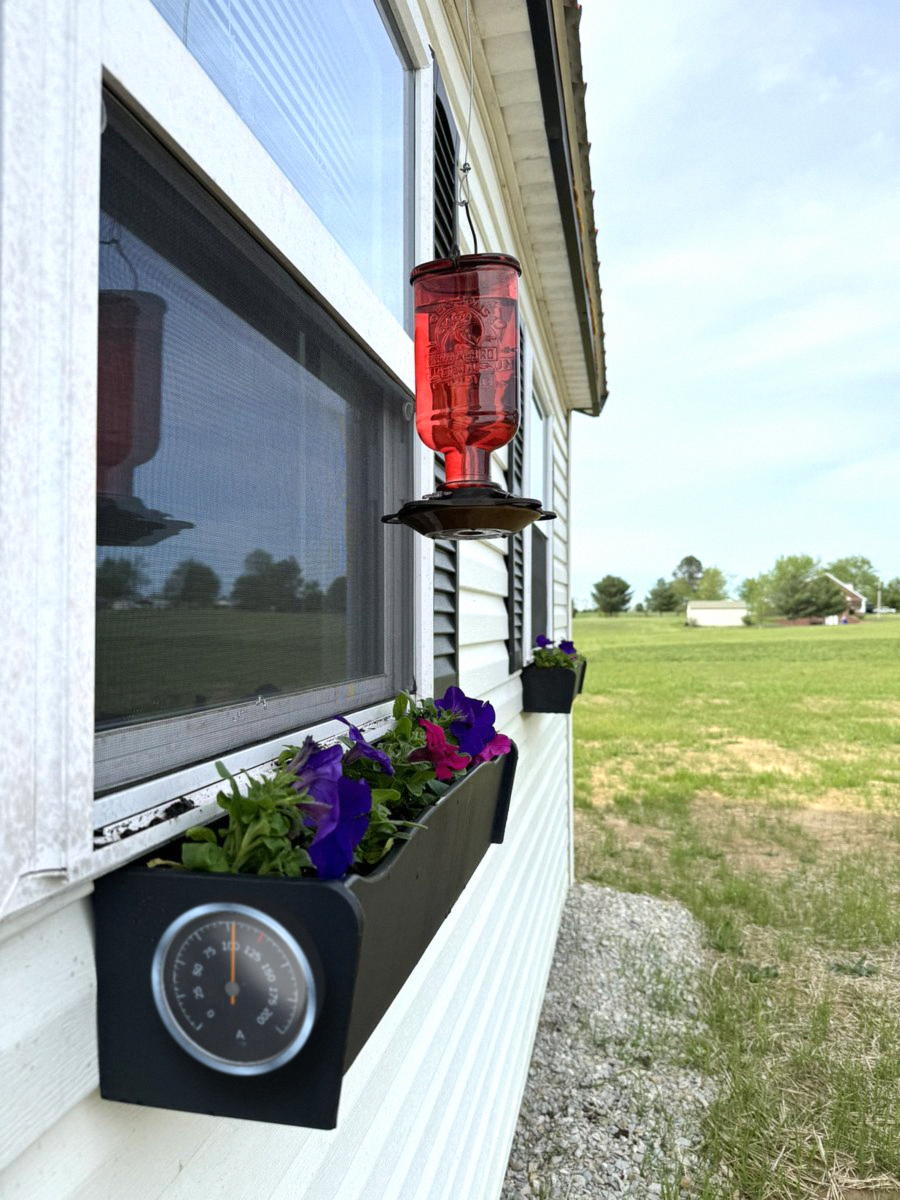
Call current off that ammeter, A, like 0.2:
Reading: 105
